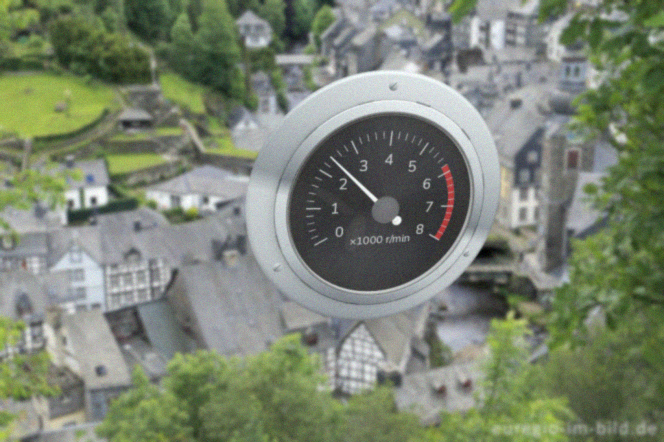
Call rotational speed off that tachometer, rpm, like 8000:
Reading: 2400
